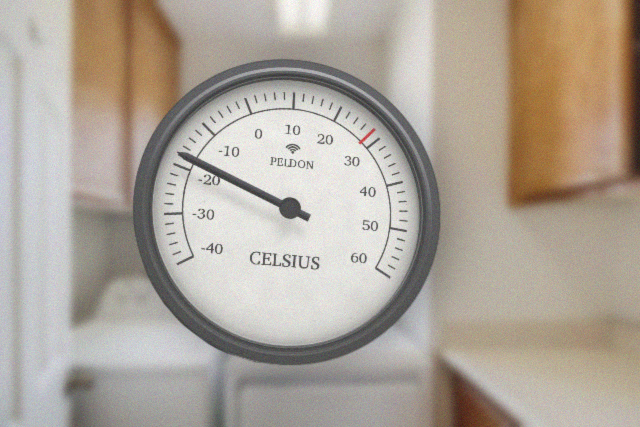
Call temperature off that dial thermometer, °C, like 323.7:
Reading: -18
